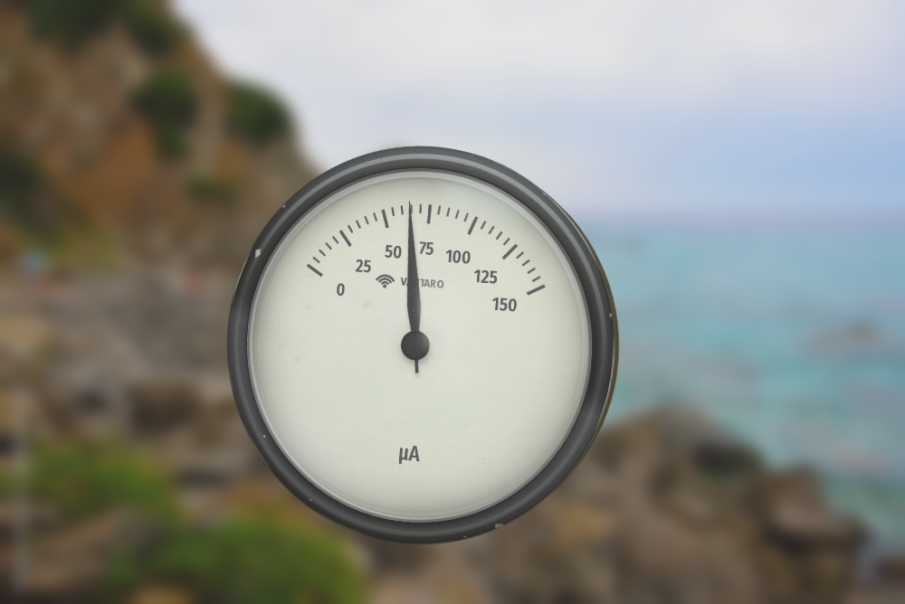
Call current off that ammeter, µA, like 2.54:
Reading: 65
